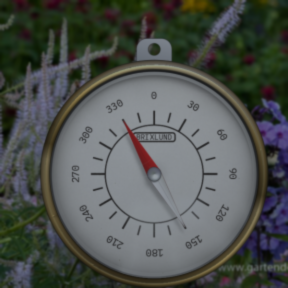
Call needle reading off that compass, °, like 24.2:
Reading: 330
